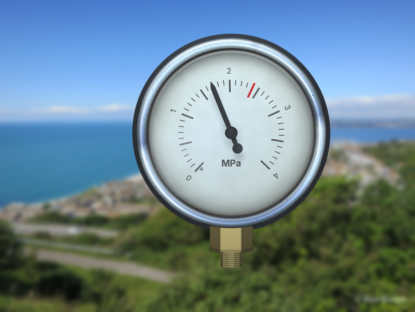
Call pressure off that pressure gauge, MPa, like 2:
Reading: 1.7
